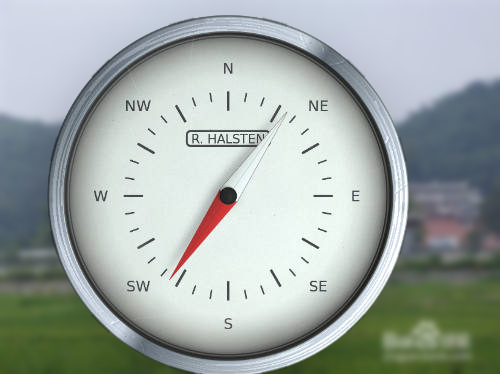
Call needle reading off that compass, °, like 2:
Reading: 215
